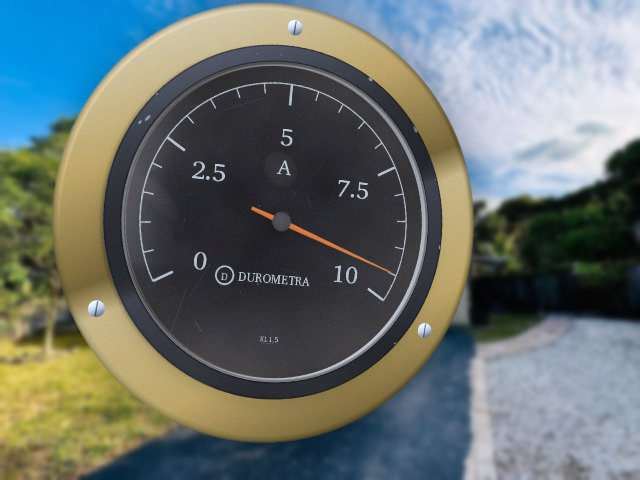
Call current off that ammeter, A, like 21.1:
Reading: 9.5
